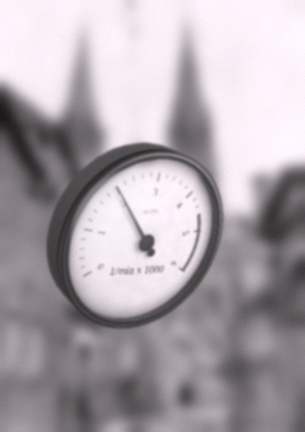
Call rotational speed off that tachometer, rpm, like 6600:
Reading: 2000
